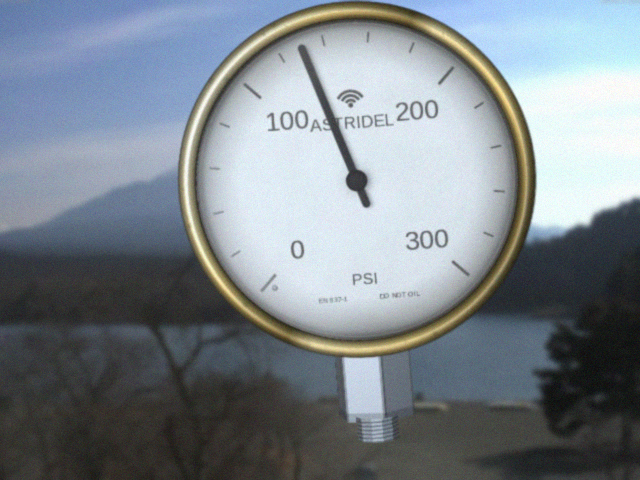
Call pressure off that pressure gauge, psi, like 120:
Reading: 130
